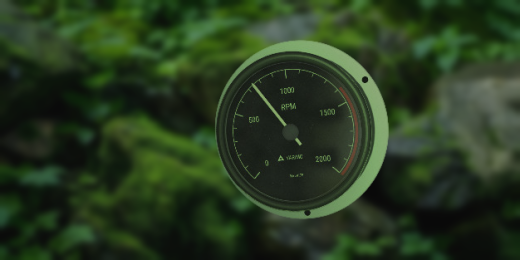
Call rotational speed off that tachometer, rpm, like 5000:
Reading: 750
